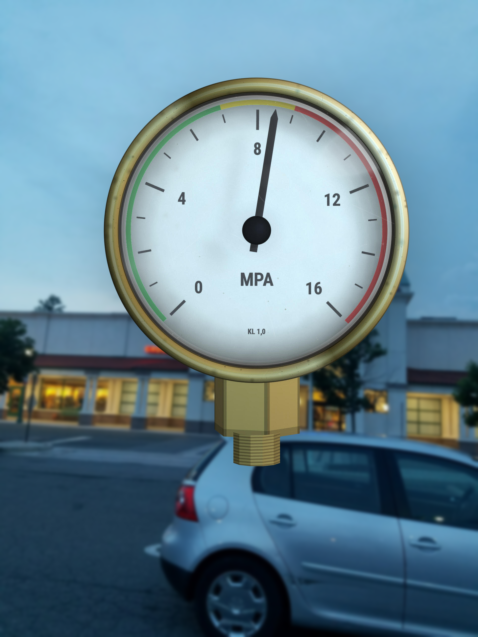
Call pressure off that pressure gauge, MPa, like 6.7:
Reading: 8.5
